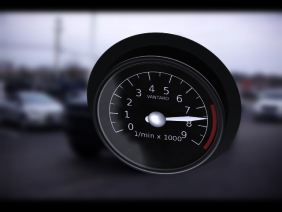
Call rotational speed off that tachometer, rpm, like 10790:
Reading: 7500
